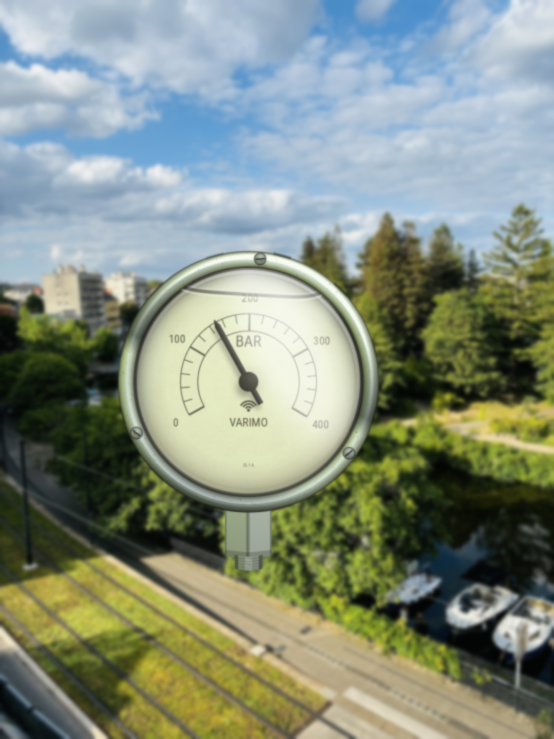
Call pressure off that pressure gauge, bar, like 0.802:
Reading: 150
